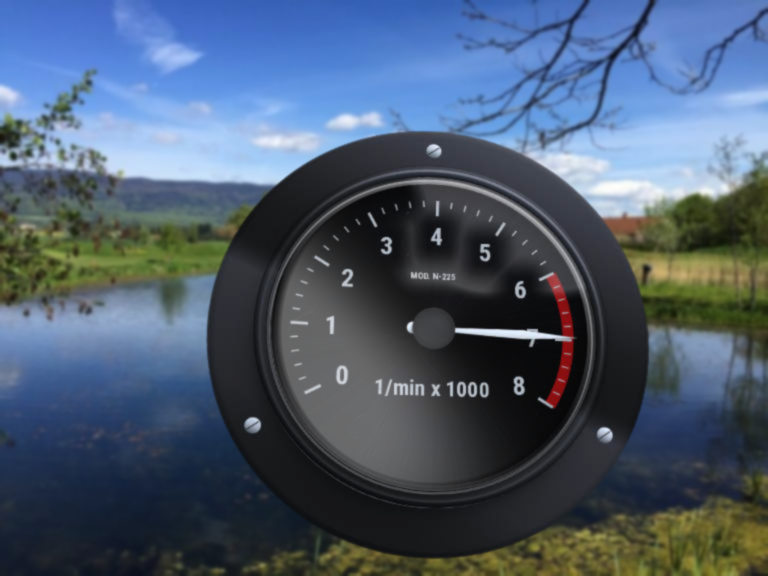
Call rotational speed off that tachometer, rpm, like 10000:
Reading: 7000
